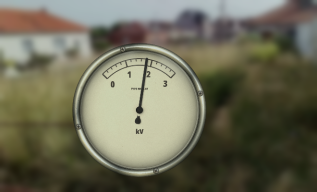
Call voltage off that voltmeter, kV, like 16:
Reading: 1.8
